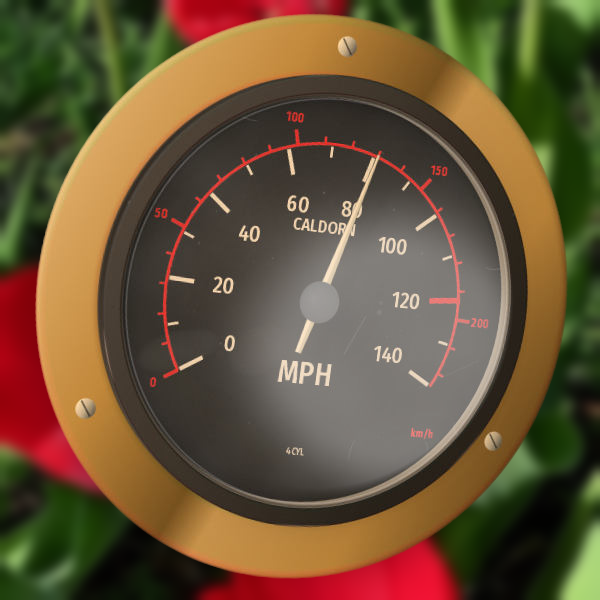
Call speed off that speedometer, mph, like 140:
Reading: 80
